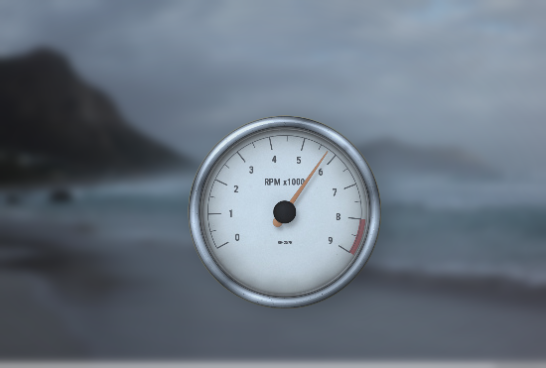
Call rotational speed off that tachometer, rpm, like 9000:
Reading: 5750
